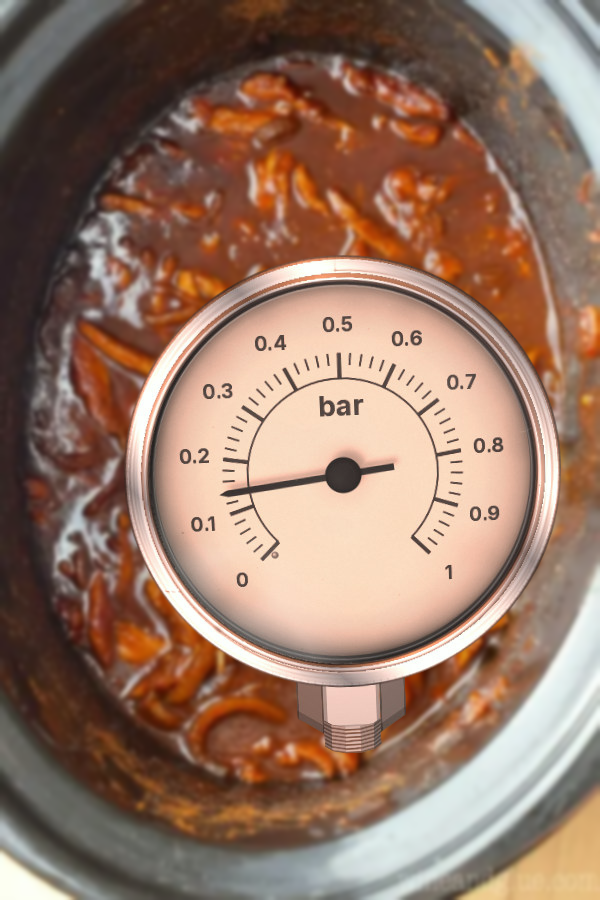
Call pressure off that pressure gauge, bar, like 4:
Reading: 0.14
